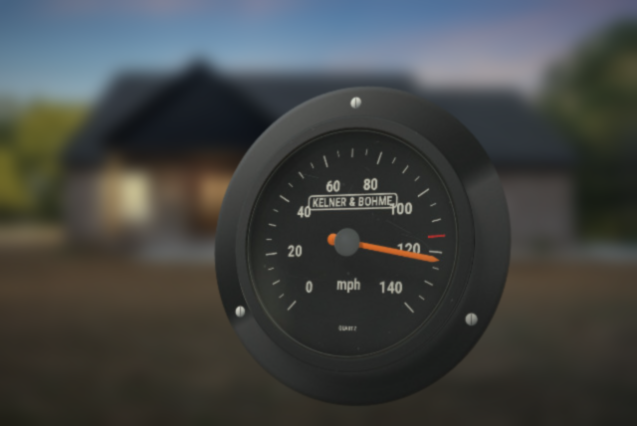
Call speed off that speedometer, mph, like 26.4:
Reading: 122.5
